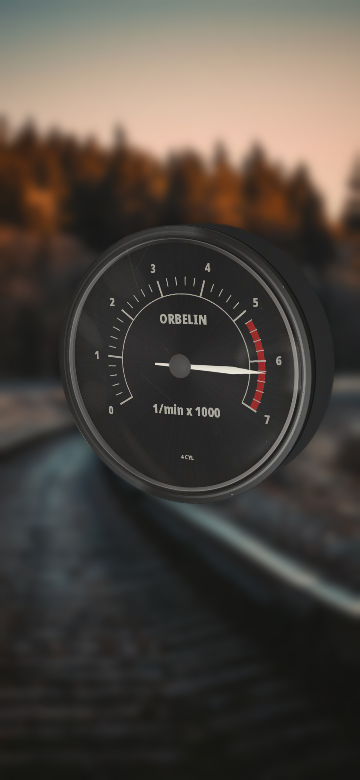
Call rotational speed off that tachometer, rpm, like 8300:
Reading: 6200
